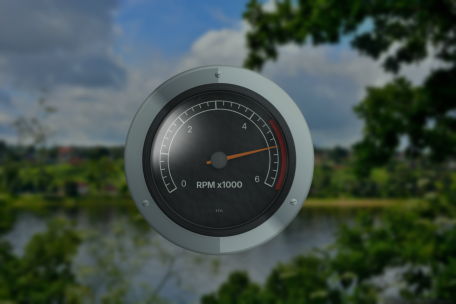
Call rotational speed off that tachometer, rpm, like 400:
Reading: 5000
